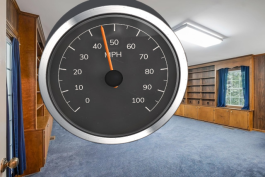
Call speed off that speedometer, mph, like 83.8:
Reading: 45
